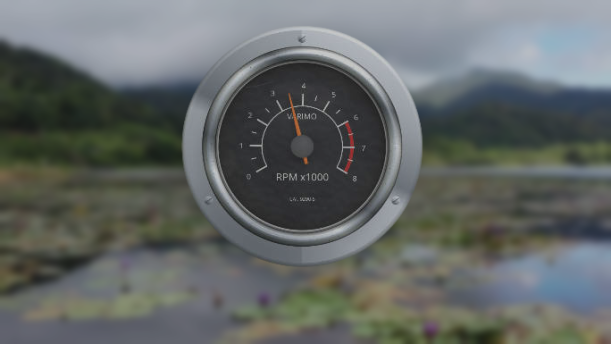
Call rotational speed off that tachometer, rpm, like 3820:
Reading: 3500
